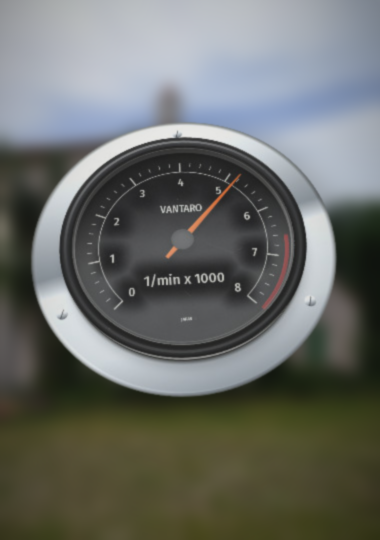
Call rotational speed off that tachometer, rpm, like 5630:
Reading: 5200
